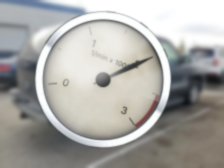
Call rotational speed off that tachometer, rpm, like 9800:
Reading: 2000
